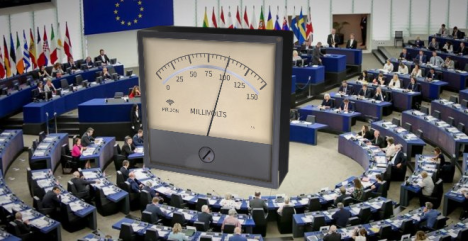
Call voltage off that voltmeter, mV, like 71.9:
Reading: 100
